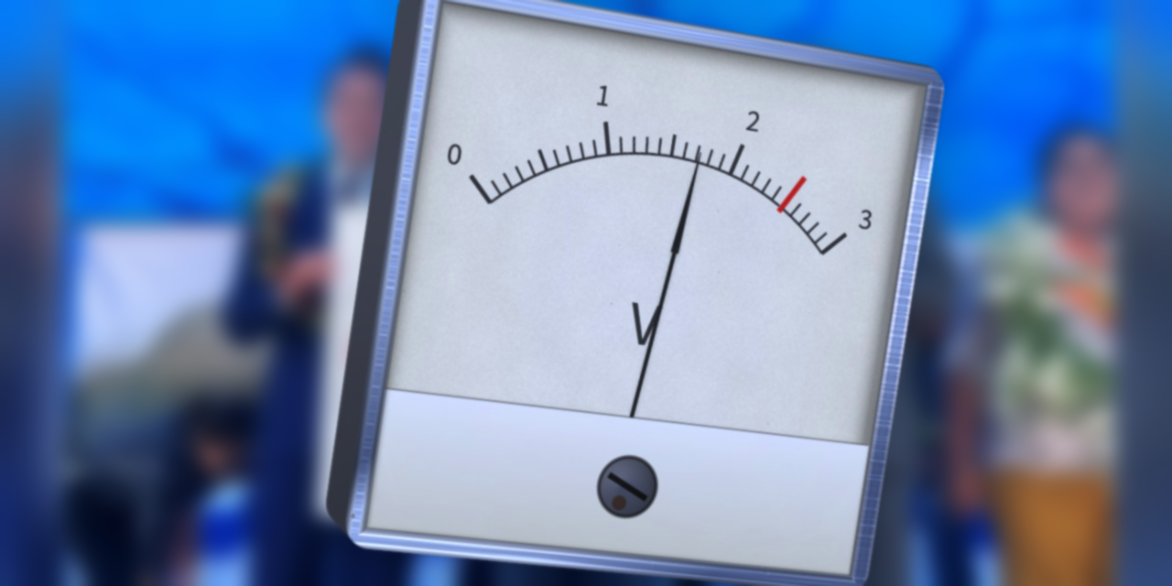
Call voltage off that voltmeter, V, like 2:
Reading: 1.7
